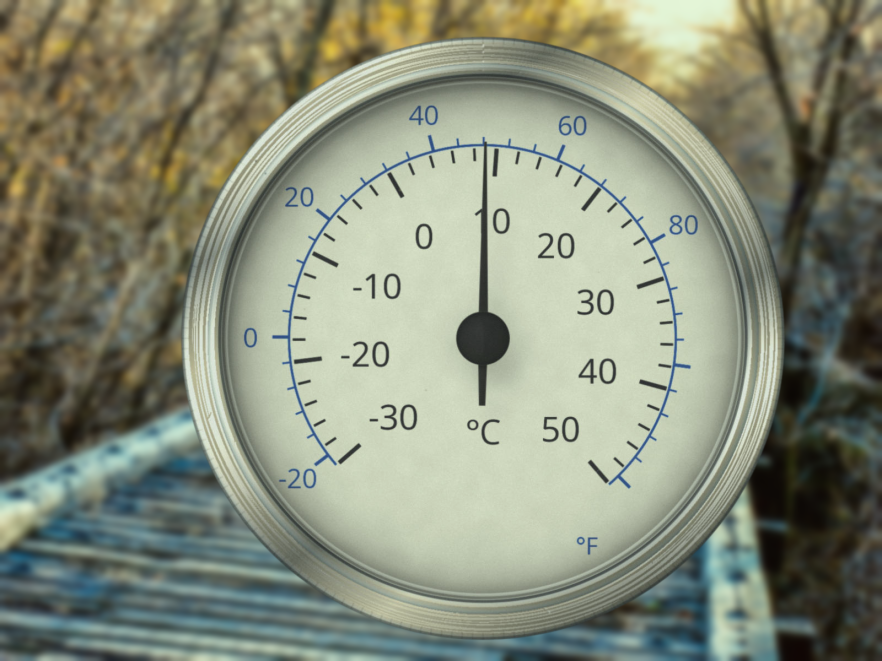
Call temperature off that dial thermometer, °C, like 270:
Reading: 9
